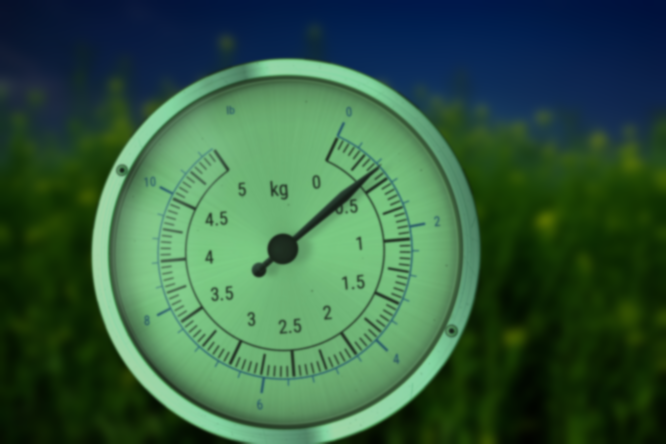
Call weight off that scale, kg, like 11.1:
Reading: 0.4
